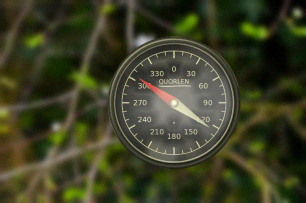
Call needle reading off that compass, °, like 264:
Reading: 305
